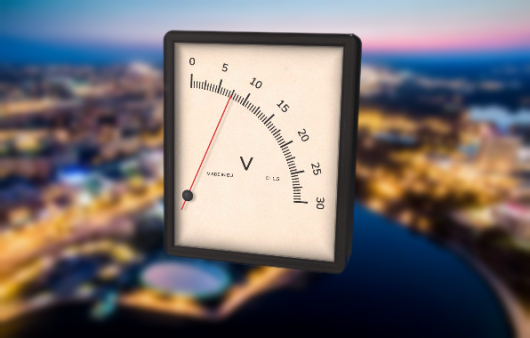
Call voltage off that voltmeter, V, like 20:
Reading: 7.5
